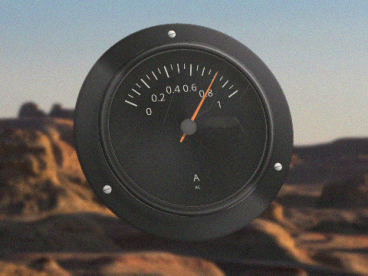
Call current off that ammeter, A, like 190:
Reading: 0.8
